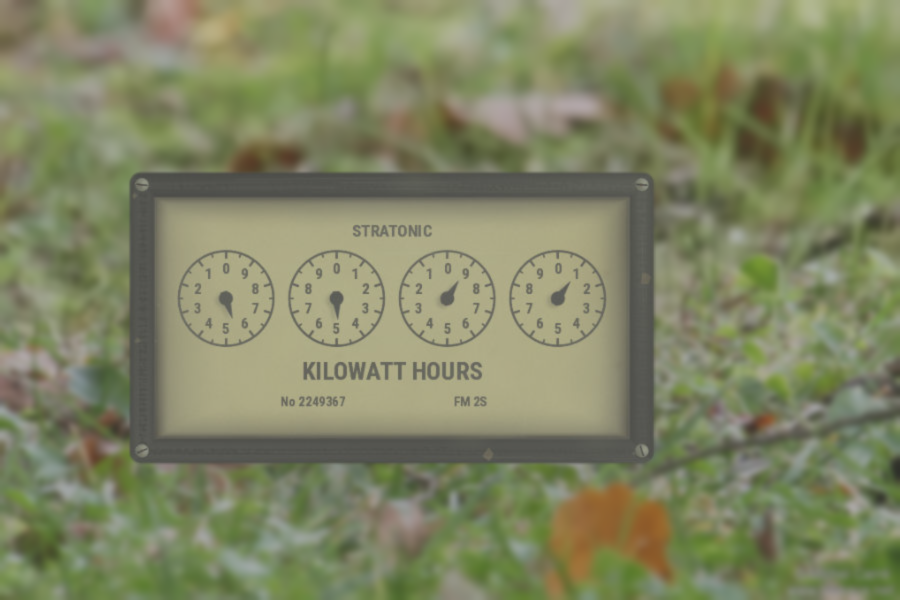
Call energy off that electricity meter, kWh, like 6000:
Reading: 5491
